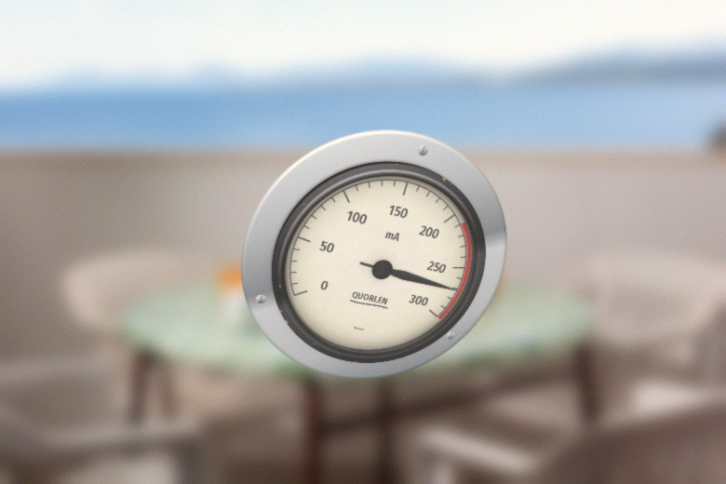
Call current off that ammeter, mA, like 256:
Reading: 270
